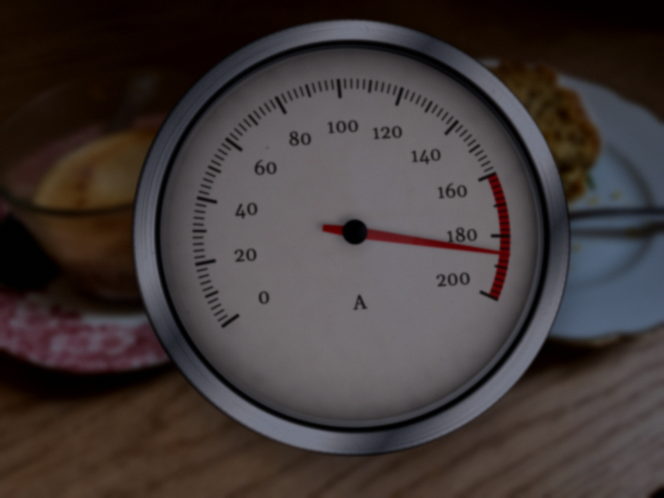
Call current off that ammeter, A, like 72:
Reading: 186
